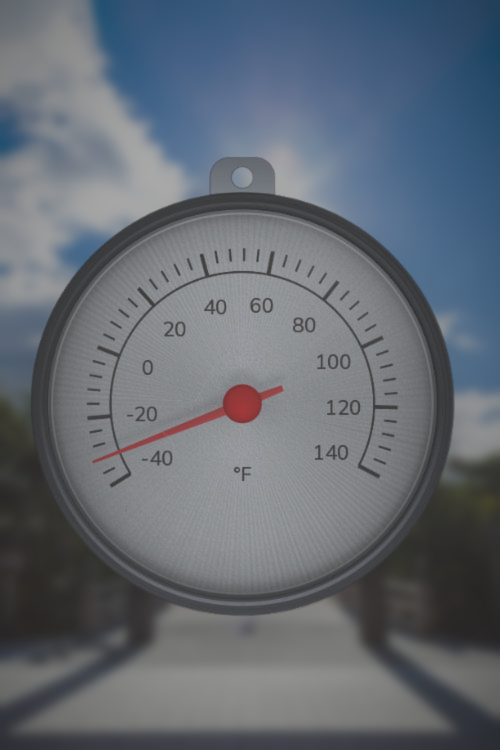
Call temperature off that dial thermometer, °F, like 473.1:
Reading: -32
